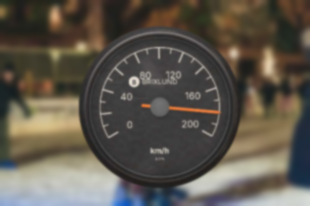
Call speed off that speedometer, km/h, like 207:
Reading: 180
